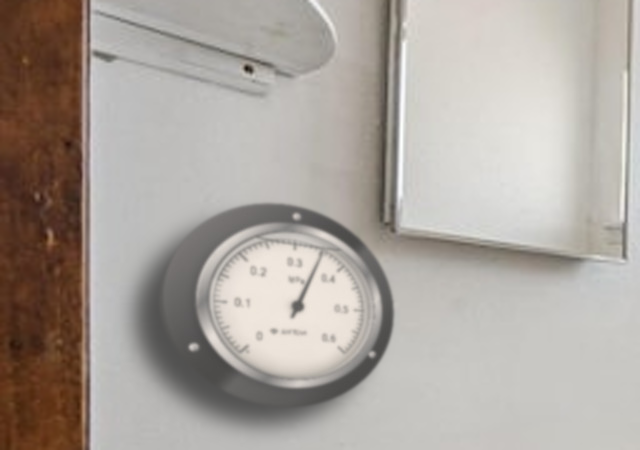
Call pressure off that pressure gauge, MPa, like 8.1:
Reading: 0.35
